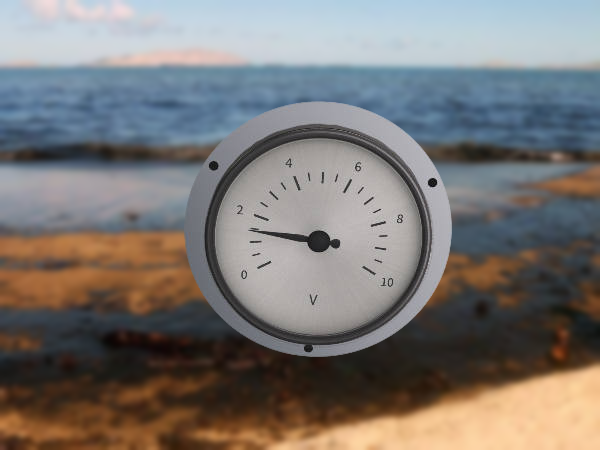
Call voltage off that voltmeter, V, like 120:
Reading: 1.5
